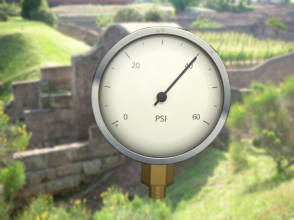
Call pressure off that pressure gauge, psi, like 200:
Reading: 40
